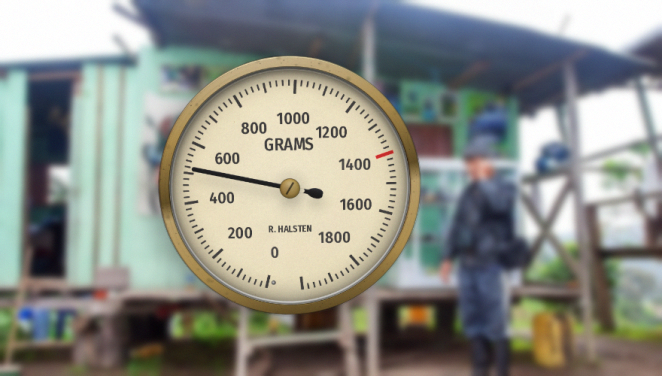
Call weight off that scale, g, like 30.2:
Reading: 520
